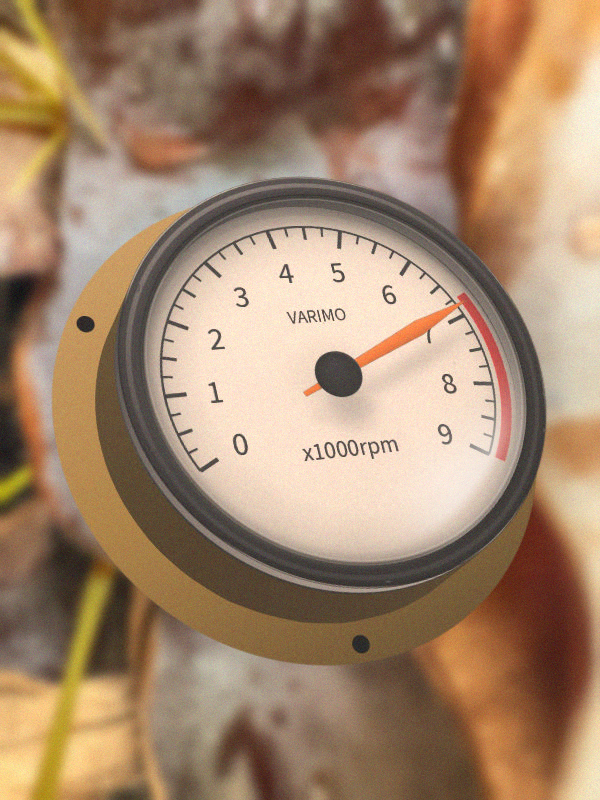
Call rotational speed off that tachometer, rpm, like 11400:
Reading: 6875
